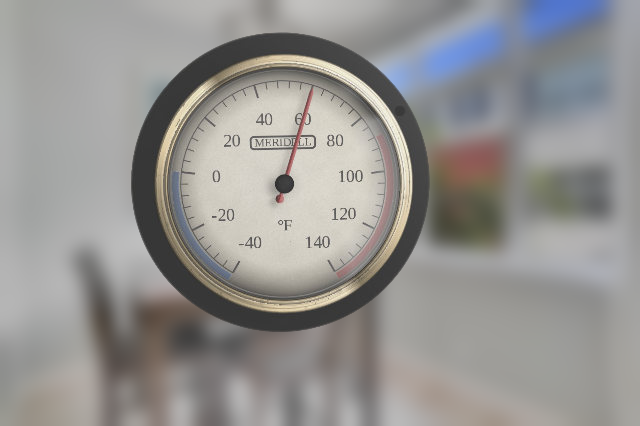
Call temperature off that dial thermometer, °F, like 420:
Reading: 60
